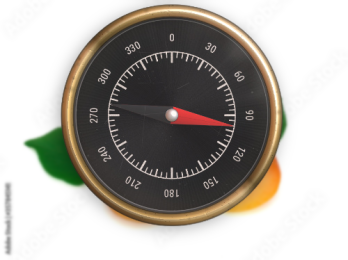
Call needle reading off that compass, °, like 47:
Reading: 100
